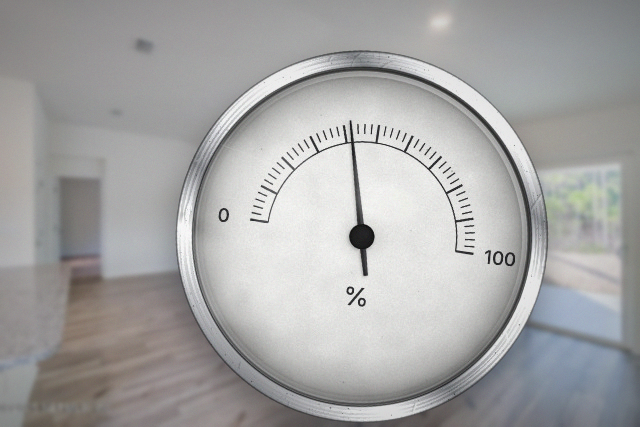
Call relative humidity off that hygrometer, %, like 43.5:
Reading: 42
